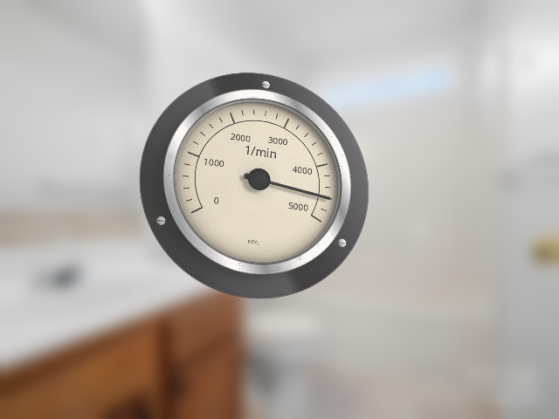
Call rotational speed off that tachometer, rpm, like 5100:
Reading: 4600
